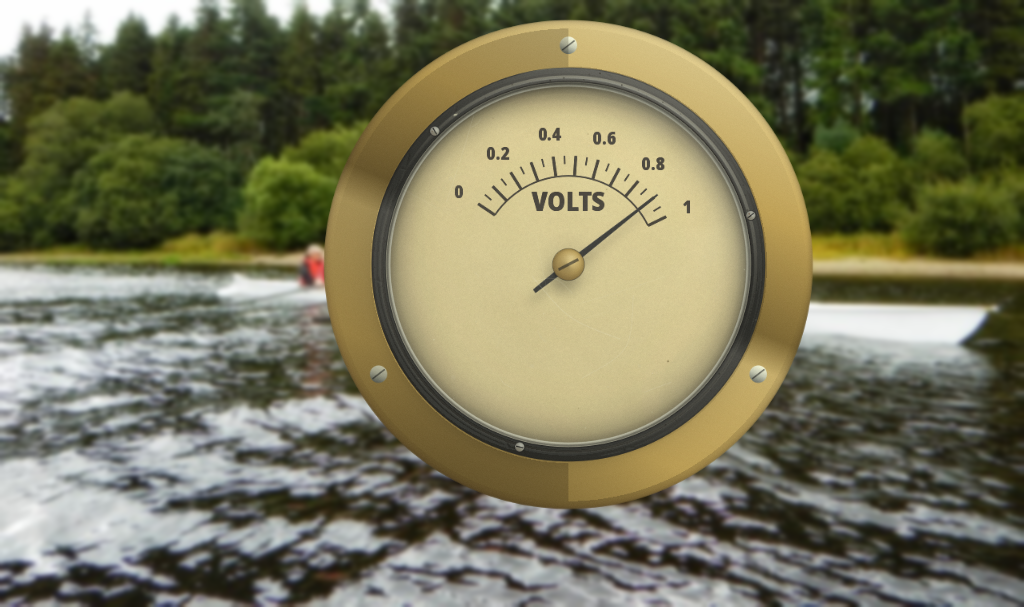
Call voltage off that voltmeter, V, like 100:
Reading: 0.9
